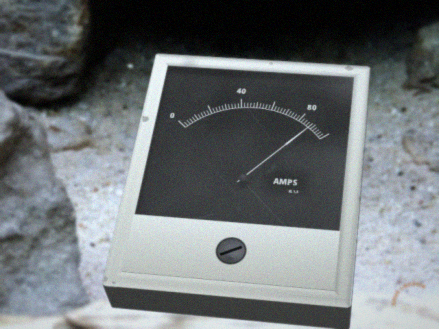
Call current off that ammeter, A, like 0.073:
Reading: 90
